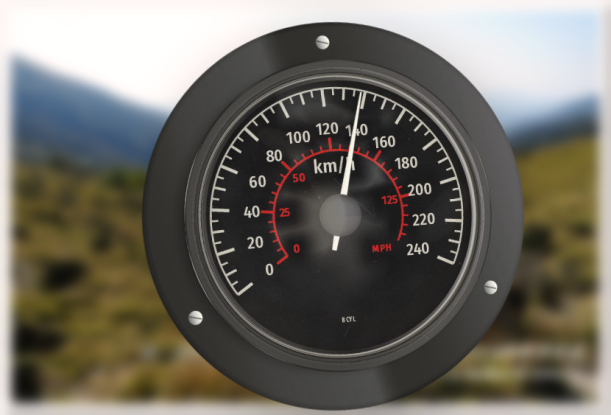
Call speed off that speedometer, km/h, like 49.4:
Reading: 137.5
